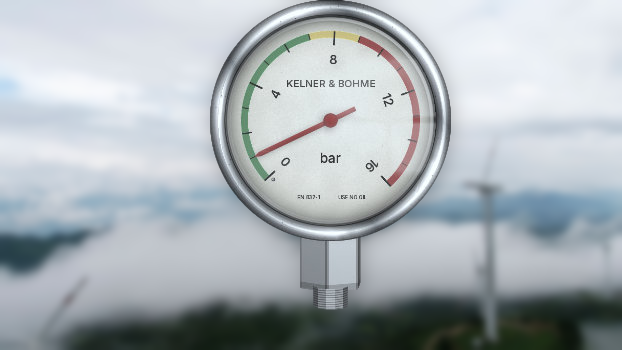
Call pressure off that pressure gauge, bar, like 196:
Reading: 1
